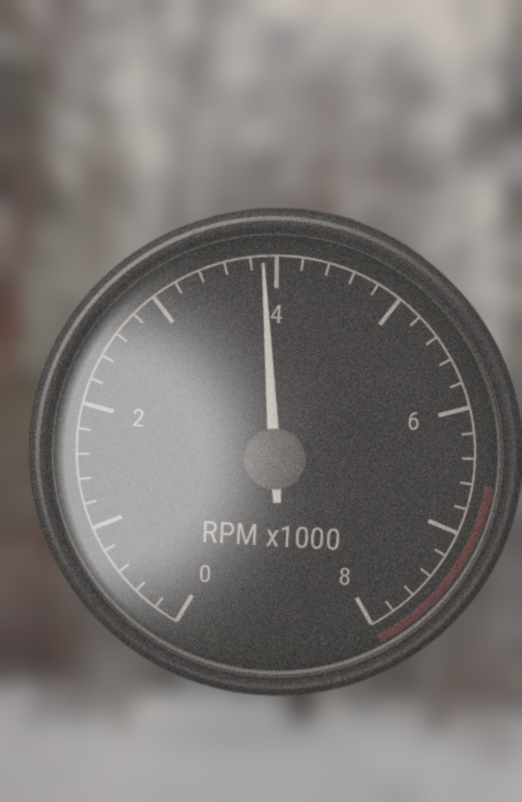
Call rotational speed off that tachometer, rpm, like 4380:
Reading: 3900
